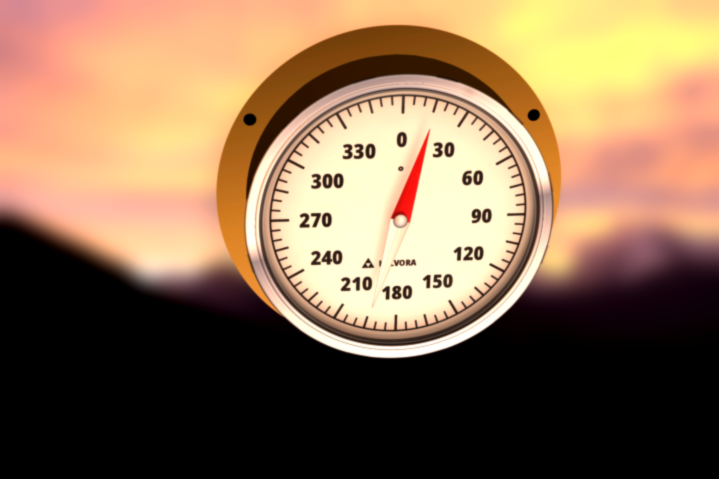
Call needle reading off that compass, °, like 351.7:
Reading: 15
